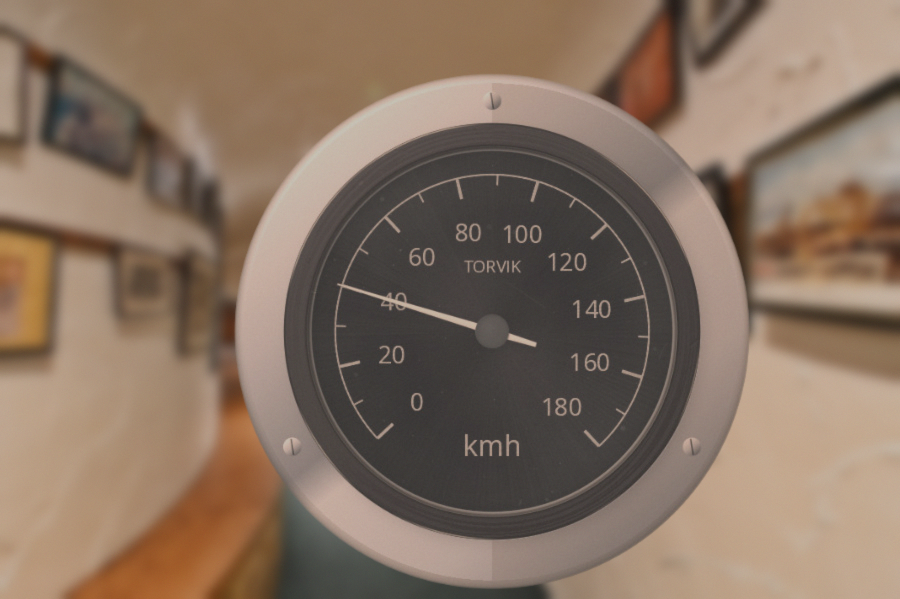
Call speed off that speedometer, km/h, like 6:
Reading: 40
